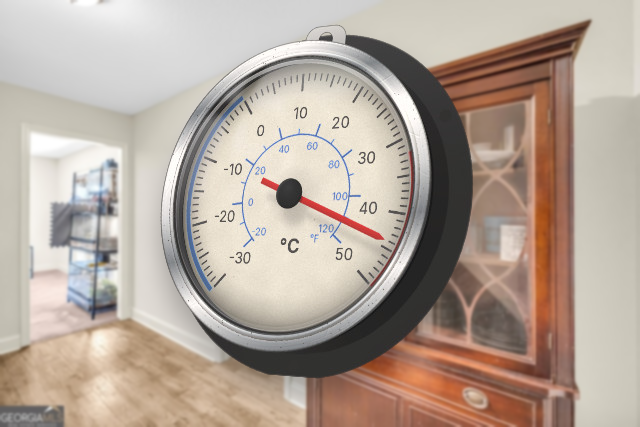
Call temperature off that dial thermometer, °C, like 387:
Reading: 44
